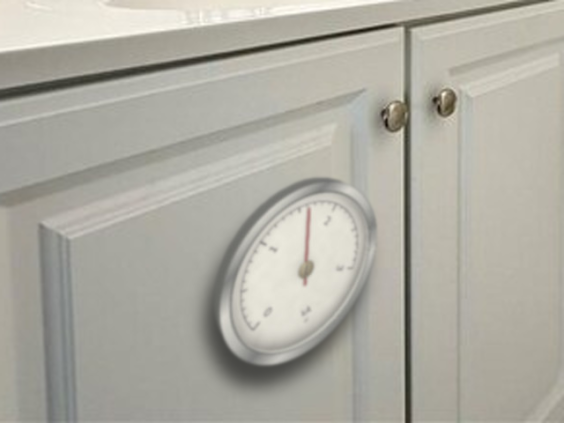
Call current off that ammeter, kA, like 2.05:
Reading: 1.6
